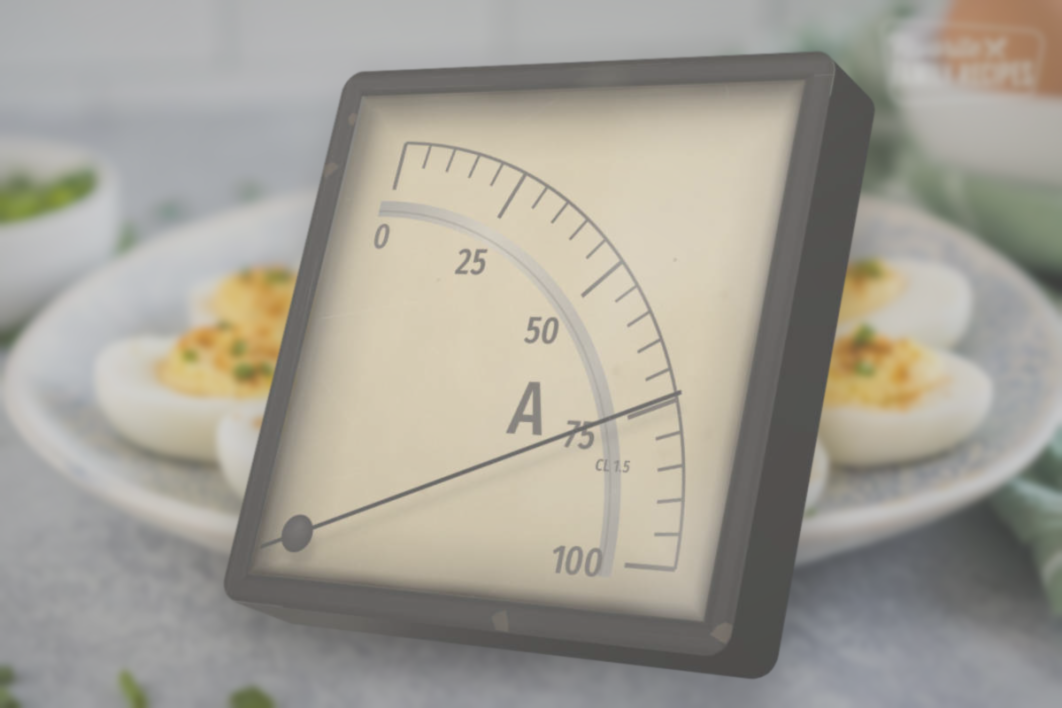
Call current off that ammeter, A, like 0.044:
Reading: 75
